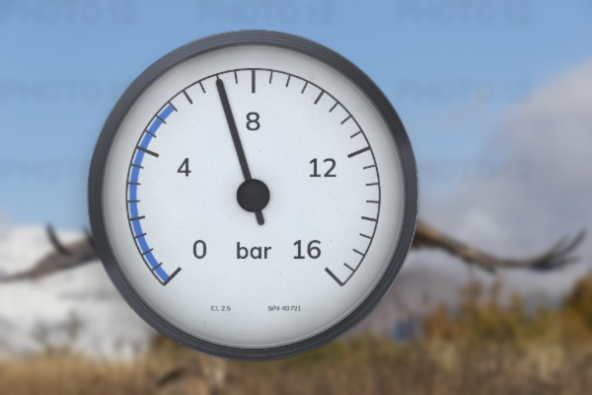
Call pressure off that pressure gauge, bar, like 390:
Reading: 7
